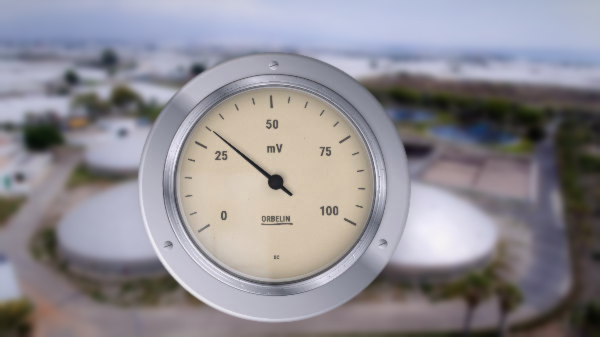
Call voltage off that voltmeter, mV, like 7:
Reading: 30
